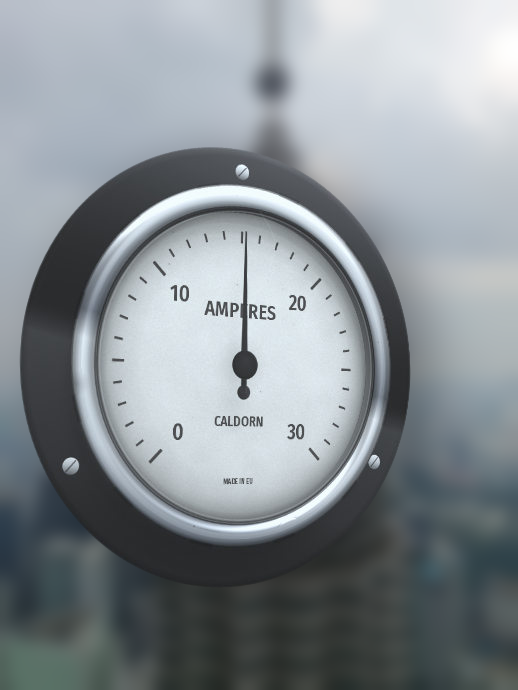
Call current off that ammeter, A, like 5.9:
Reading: 15
